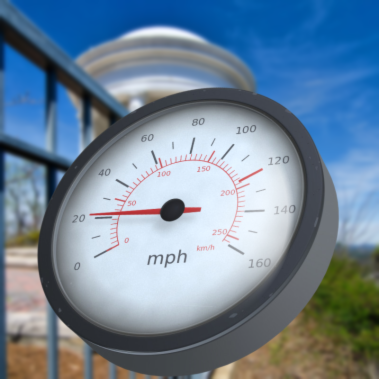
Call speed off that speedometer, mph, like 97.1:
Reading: 20
